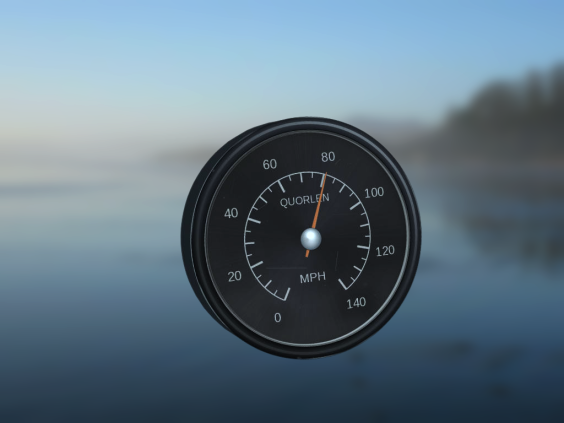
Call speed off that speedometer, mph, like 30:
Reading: 80
